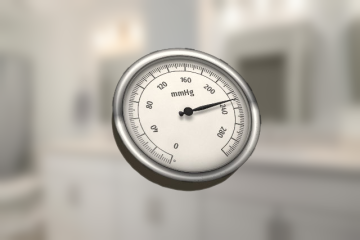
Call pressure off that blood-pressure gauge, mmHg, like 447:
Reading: 230
